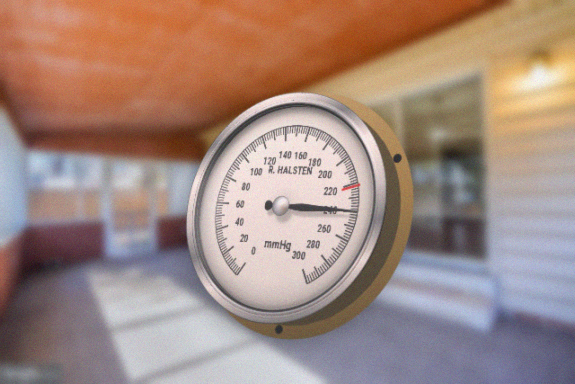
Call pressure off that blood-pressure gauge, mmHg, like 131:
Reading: 240
